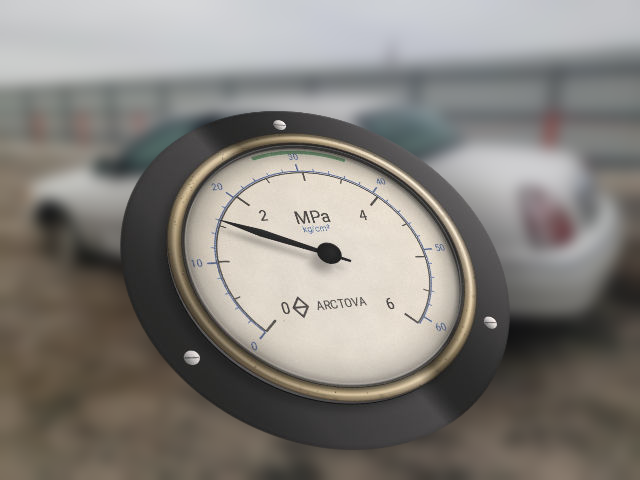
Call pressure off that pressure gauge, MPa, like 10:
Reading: 1.5
